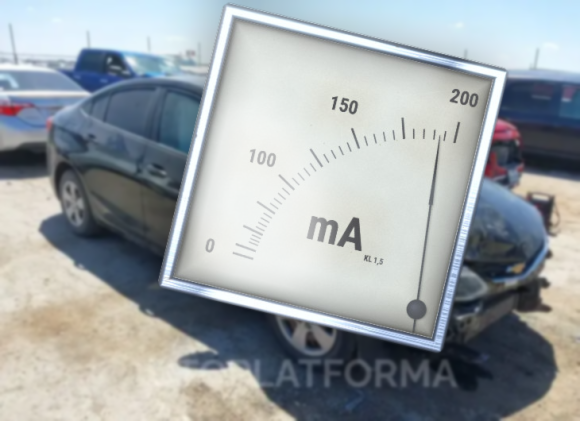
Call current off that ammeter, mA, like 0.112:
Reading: 192.5
